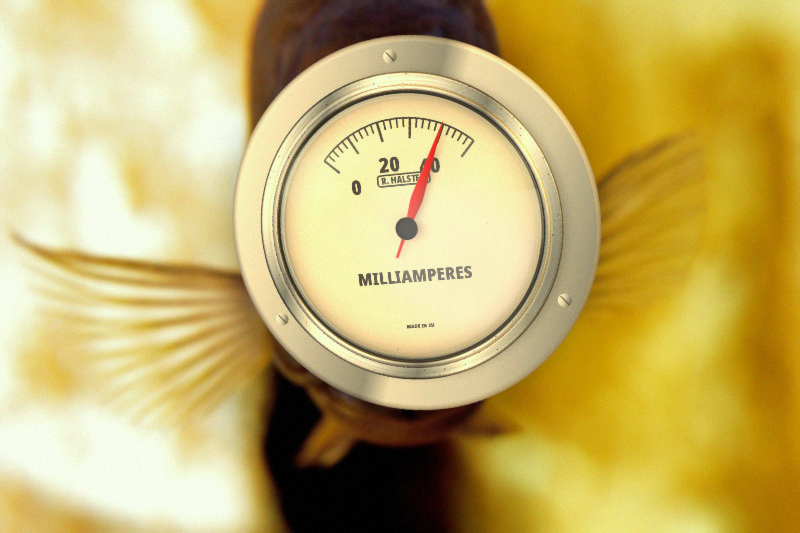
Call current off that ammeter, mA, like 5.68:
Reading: 40
